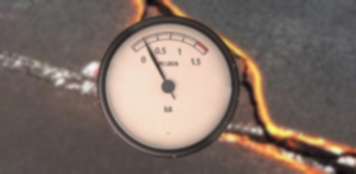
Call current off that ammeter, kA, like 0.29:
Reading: 0.25
